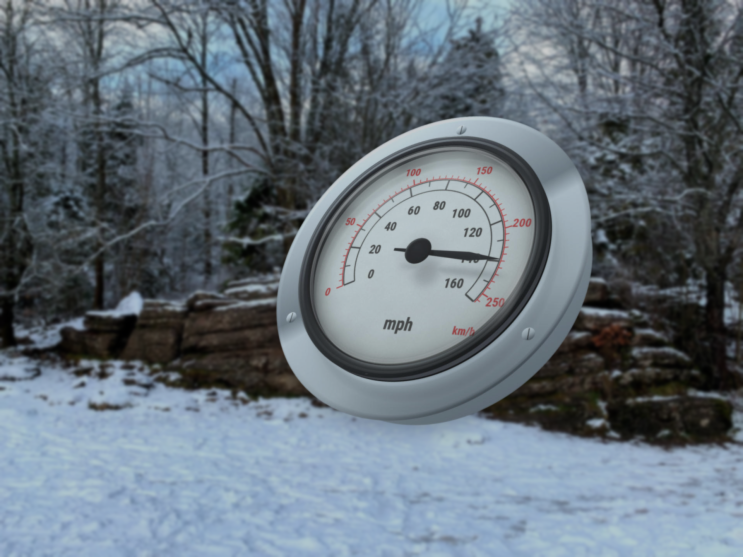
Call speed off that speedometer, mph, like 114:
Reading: 140
